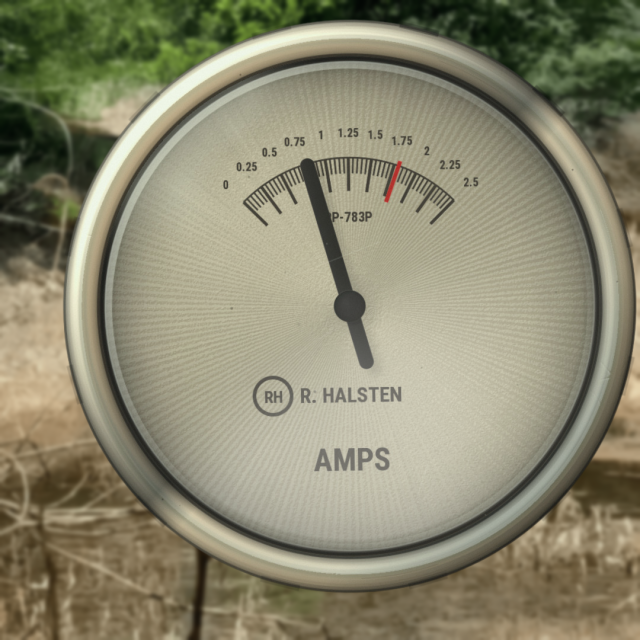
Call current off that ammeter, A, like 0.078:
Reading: 0.8
